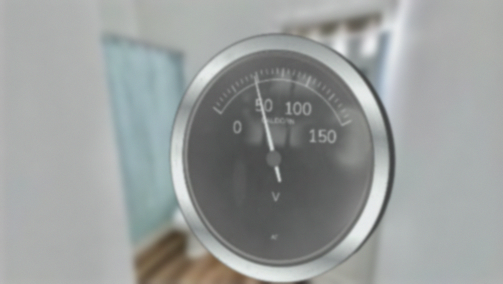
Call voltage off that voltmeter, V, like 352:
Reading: 50
